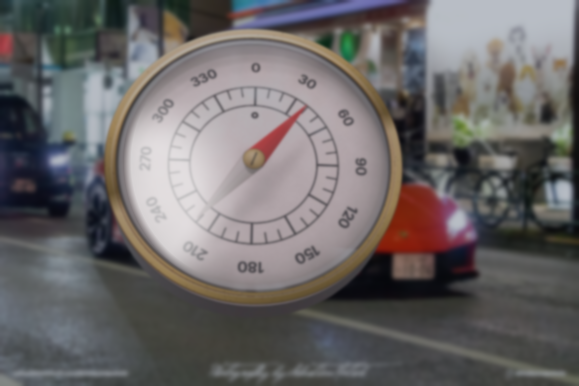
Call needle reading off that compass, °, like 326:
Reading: 40
